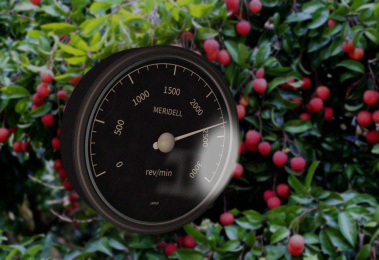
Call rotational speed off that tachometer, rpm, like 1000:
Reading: 2350
